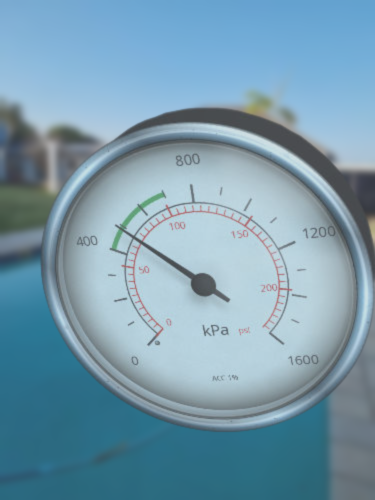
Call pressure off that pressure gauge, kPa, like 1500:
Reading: 500
